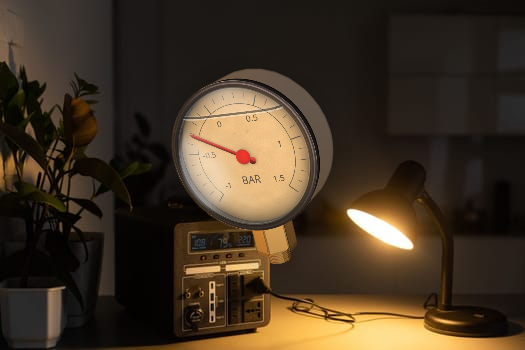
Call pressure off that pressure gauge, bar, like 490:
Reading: -0.3
